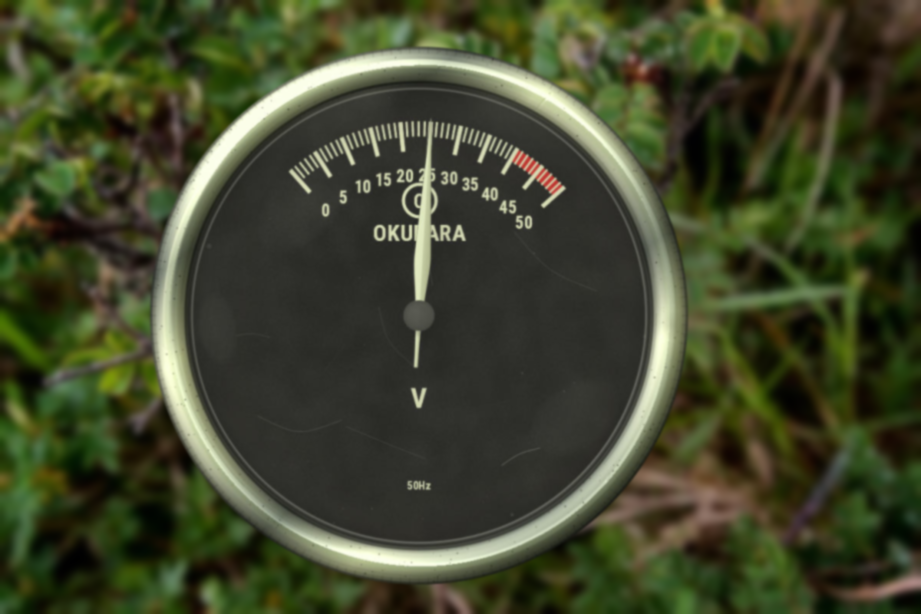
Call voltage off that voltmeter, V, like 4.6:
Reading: 25
